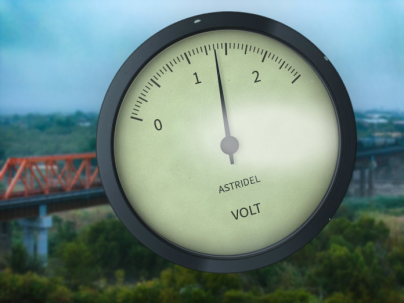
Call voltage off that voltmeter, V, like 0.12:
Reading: 1.35
